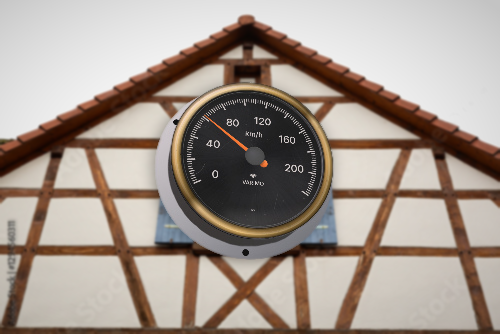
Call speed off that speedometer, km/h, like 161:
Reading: 60
